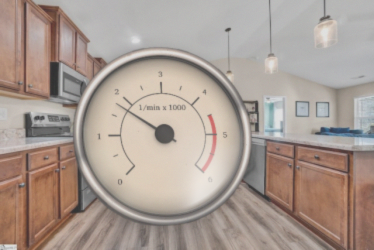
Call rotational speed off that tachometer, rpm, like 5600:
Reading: 1750
